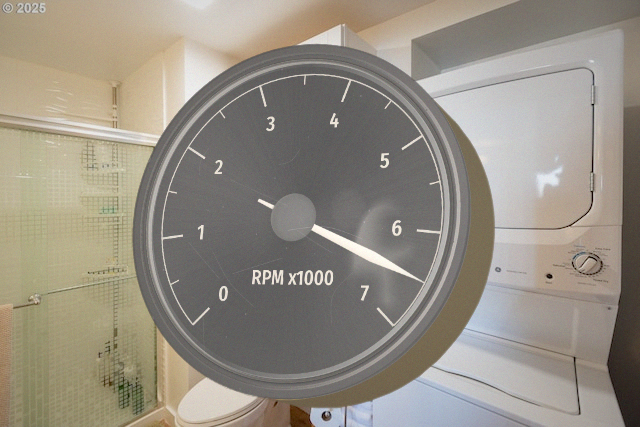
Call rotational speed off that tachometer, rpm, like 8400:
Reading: 6500
